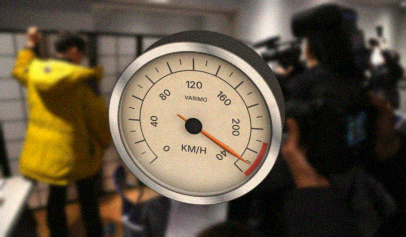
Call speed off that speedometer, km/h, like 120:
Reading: 230
